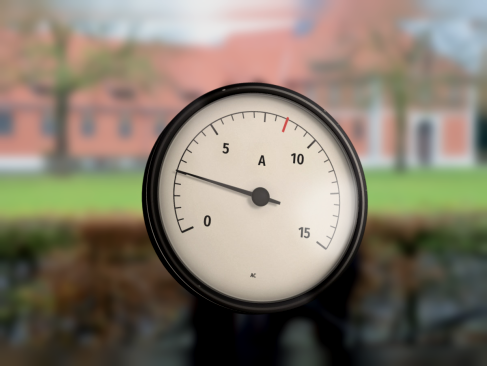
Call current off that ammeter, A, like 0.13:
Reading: 2.5
